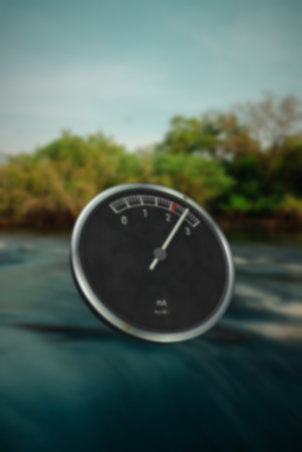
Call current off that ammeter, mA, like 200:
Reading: 2.5
